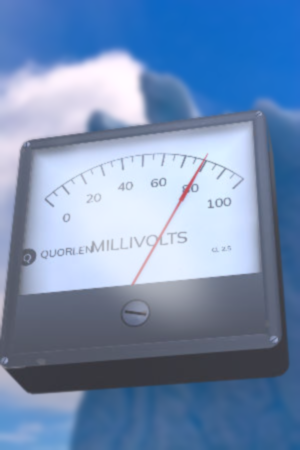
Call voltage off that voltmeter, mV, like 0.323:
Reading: 80
